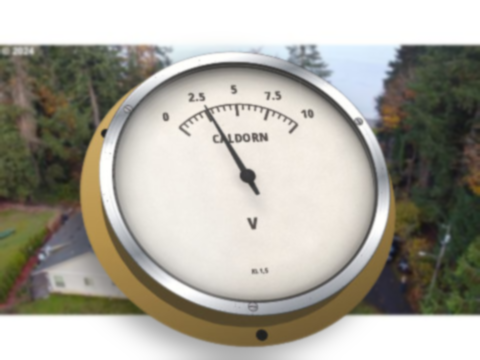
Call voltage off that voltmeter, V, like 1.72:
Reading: 2.5
